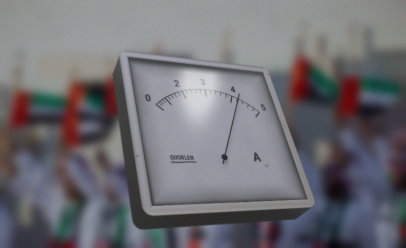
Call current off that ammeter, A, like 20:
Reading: 4.2
